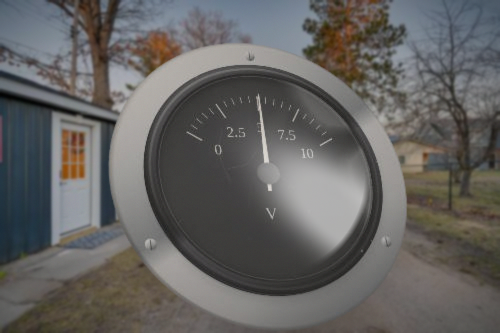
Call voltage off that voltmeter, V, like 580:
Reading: 5
